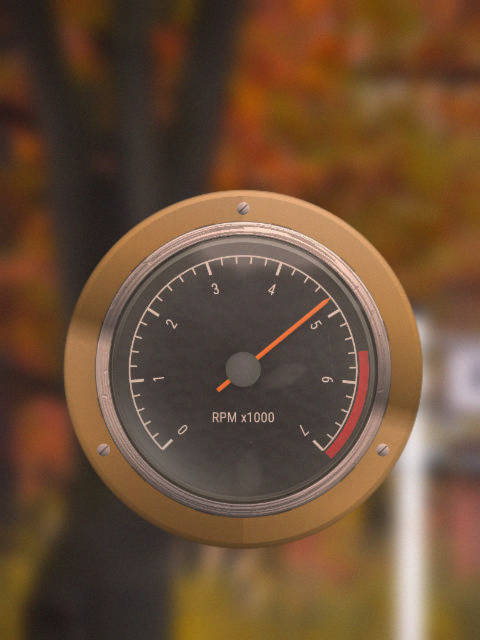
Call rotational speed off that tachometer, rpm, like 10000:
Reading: 4800
